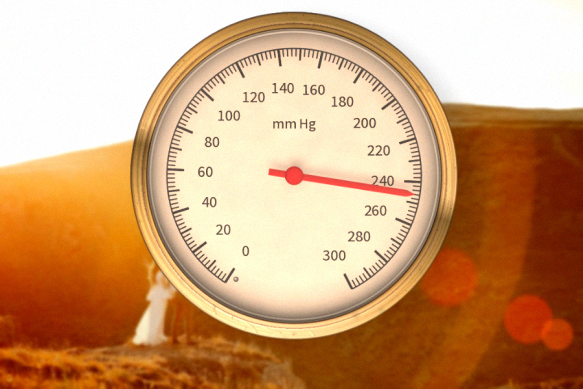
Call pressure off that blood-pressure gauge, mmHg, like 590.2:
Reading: 246
